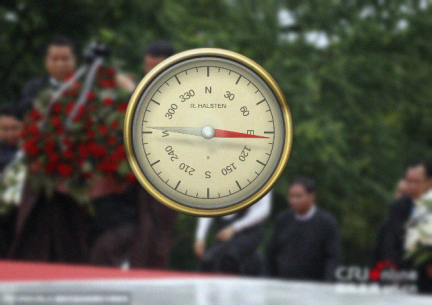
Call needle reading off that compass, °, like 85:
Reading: 95
